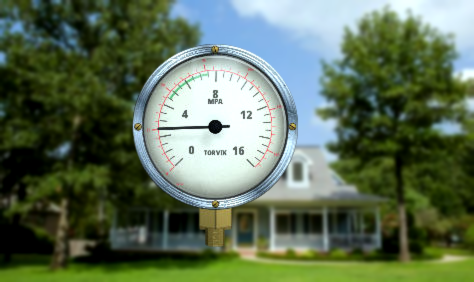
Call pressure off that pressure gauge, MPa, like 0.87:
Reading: 2.5
